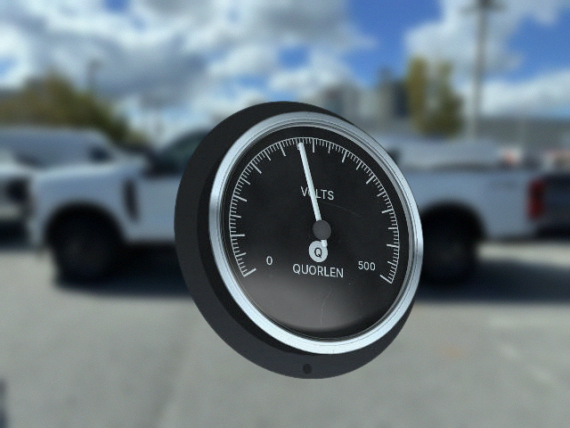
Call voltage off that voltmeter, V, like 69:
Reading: 225
